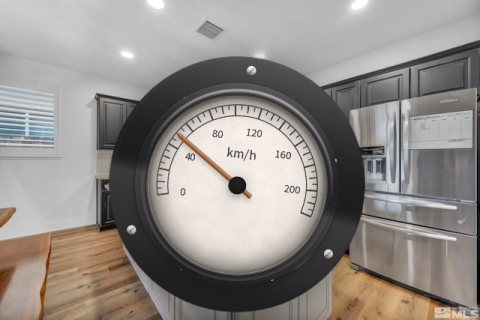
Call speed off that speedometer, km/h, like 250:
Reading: 50
